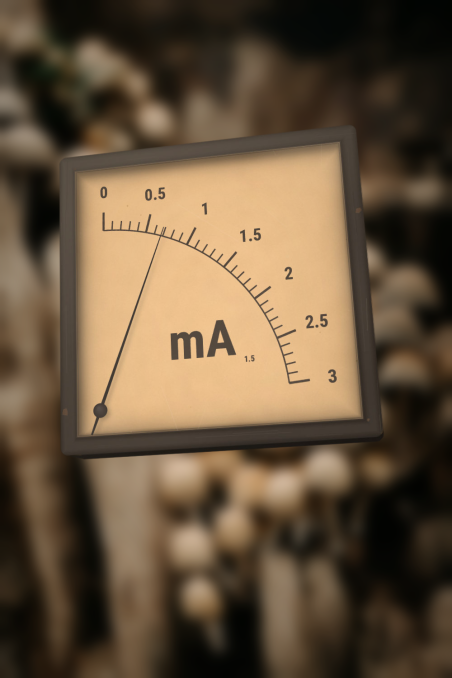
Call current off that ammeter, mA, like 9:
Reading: 0.7
